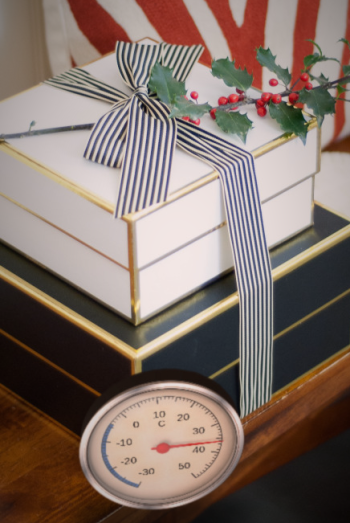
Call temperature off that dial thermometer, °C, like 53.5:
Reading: 35
